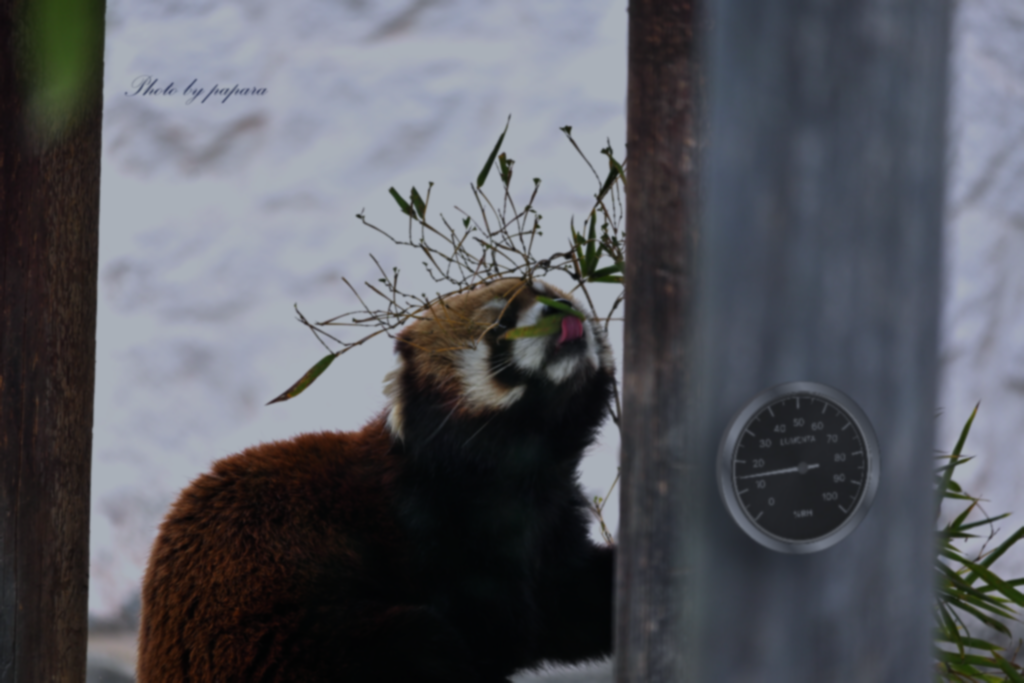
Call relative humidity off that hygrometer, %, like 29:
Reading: 15
